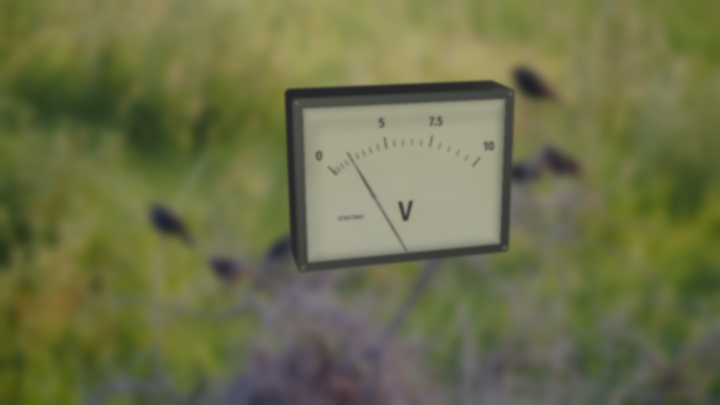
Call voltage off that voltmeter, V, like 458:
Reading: 2.5
